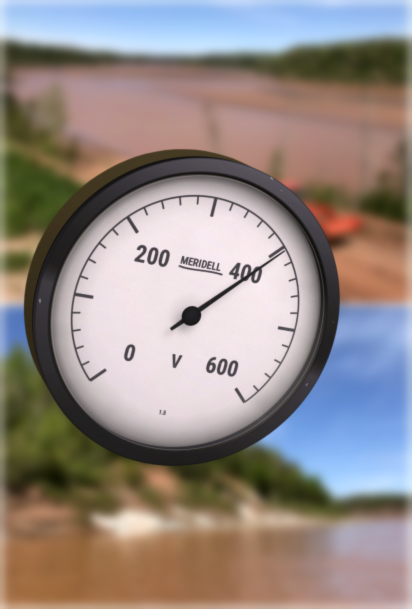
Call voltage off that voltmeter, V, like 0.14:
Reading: 400
